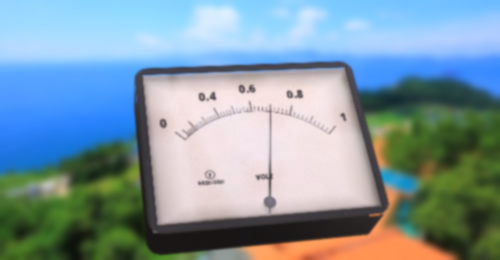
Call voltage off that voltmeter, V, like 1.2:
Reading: 0.7
